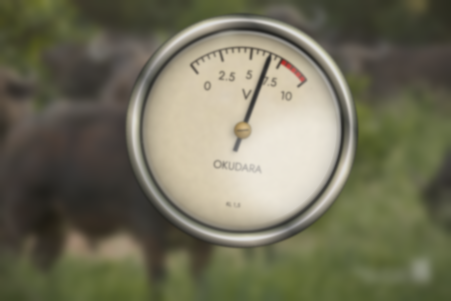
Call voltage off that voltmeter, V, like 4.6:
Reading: 6.5
